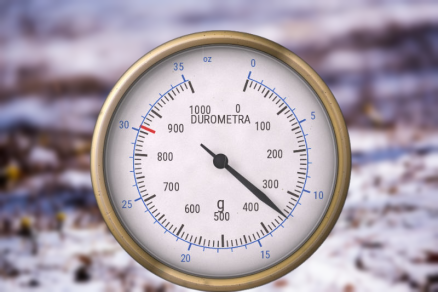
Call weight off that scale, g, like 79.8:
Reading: 350
